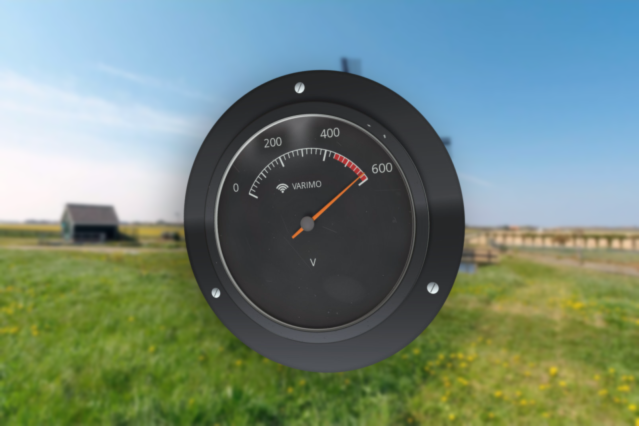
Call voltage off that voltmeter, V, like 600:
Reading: 580
